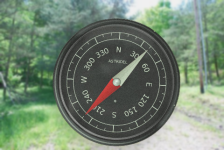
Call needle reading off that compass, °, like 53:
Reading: 220
